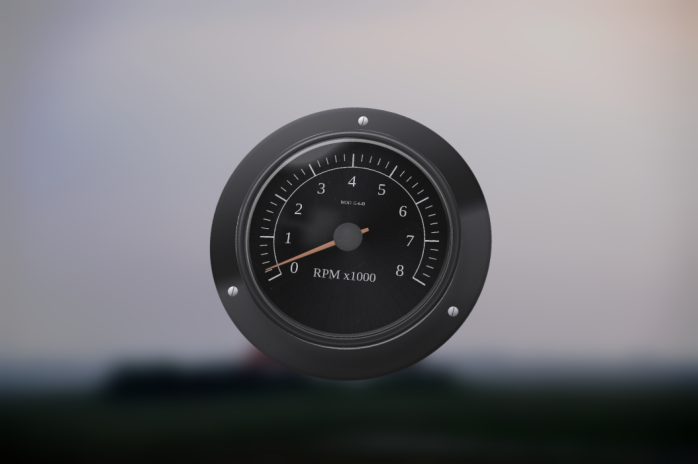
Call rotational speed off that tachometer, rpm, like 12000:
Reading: 200
